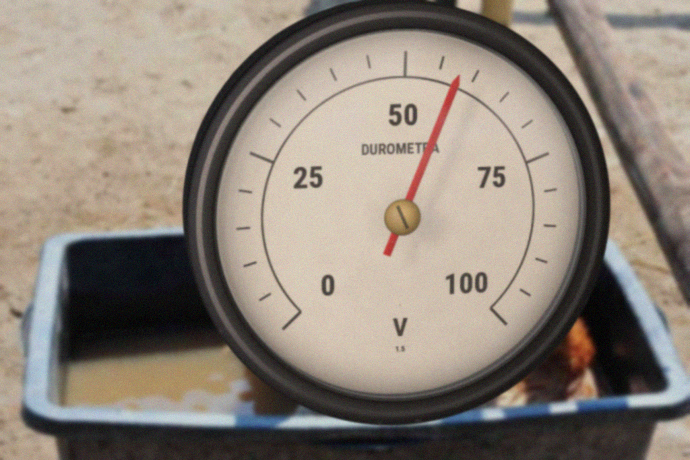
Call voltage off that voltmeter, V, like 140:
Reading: 57.5
